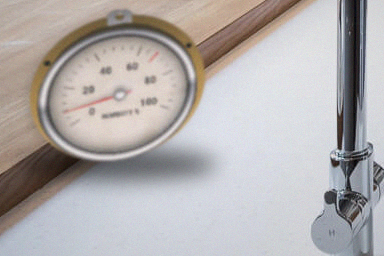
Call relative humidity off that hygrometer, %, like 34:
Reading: 8
